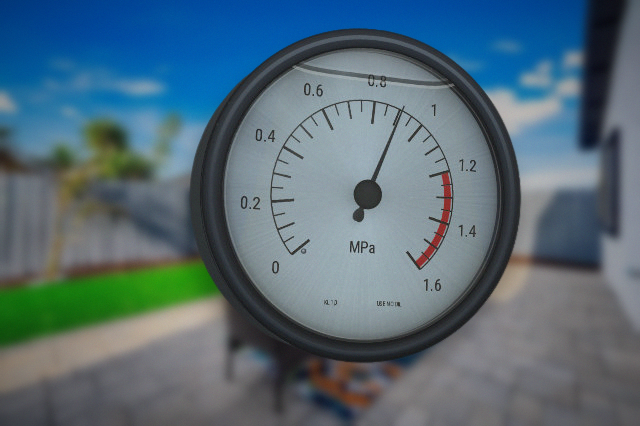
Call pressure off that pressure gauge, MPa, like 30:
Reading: 0.9
